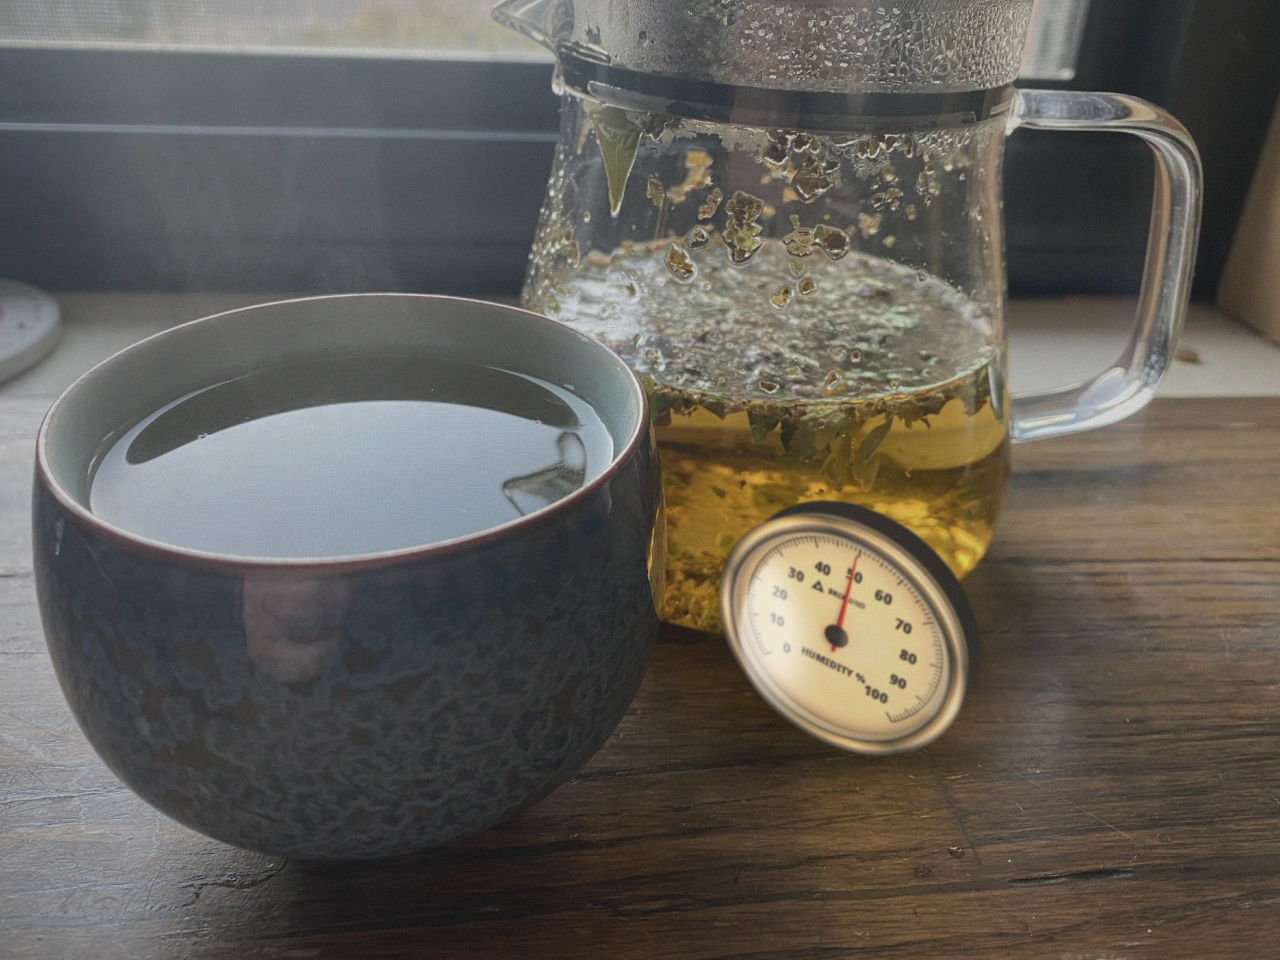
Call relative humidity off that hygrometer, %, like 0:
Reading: 50
